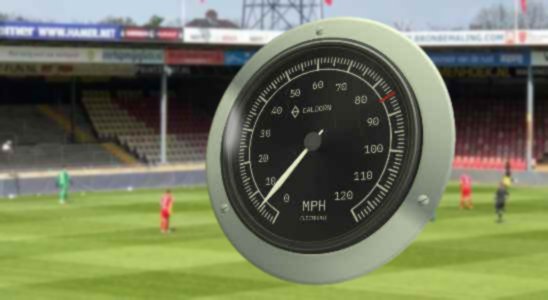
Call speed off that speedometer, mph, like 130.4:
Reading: 5
